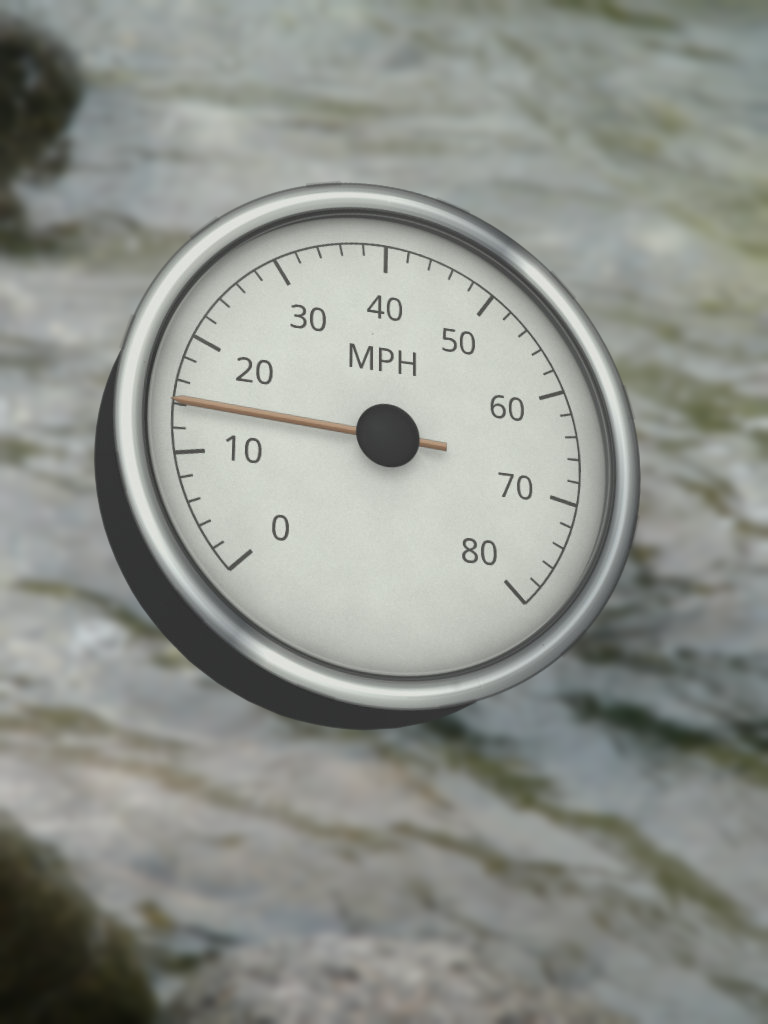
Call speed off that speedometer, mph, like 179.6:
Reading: 14
